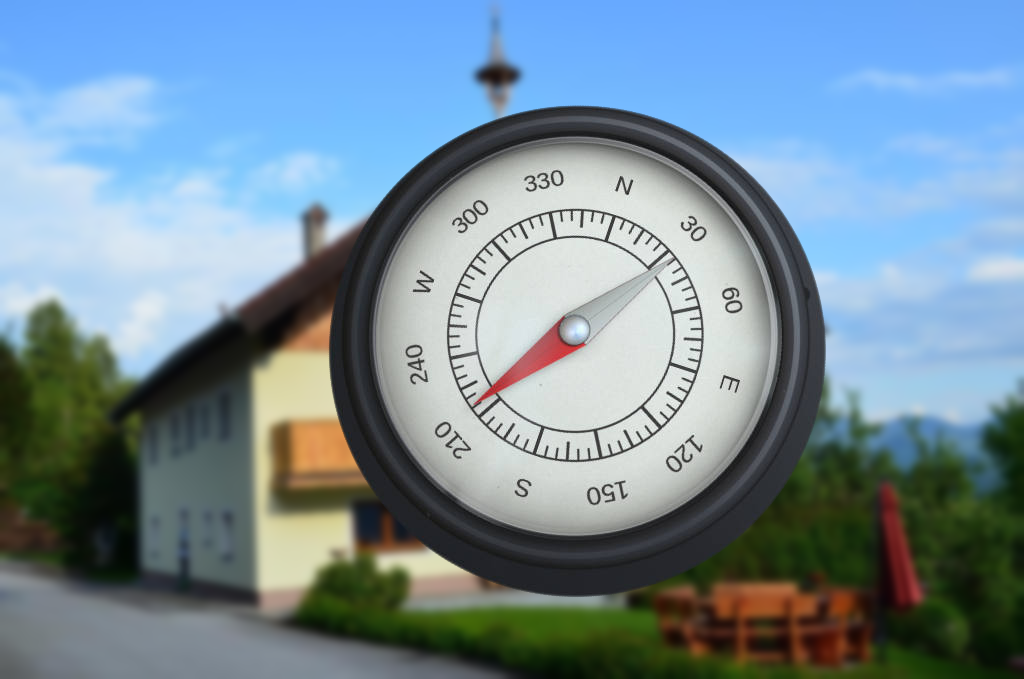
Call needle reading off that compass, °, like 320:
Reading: 215
